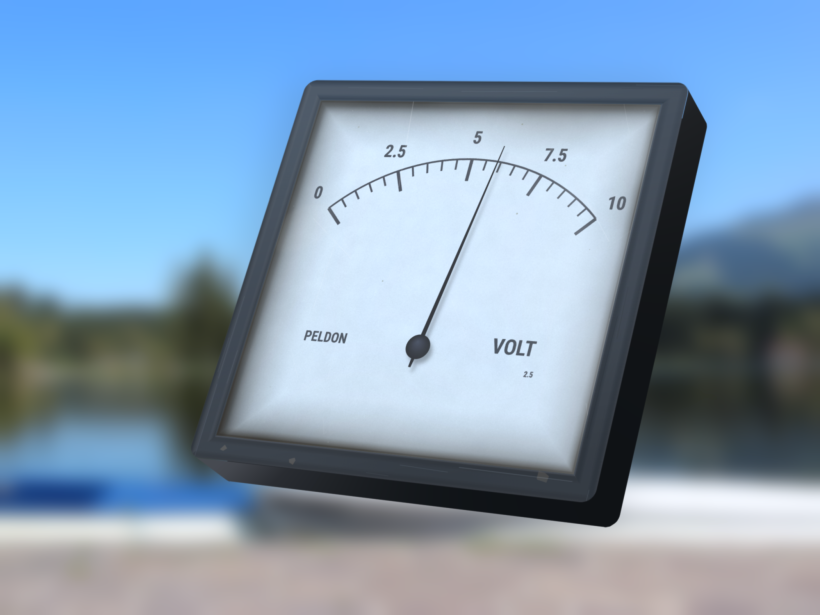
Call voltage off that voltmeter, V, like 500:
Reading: 6
